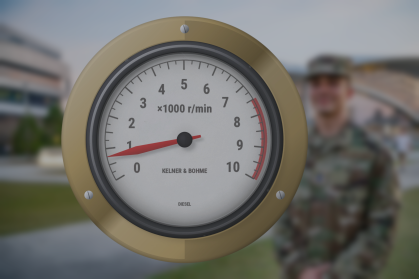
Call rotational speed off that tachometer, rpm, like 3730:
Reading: 750
